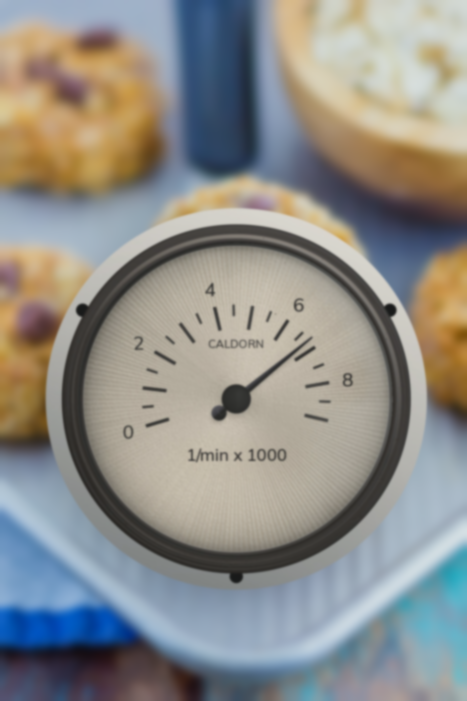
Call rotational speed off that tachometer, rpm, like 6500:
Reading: 6750
